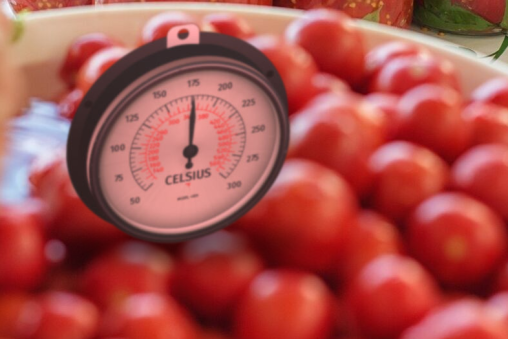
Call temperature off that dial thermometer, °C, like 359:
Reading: 175
